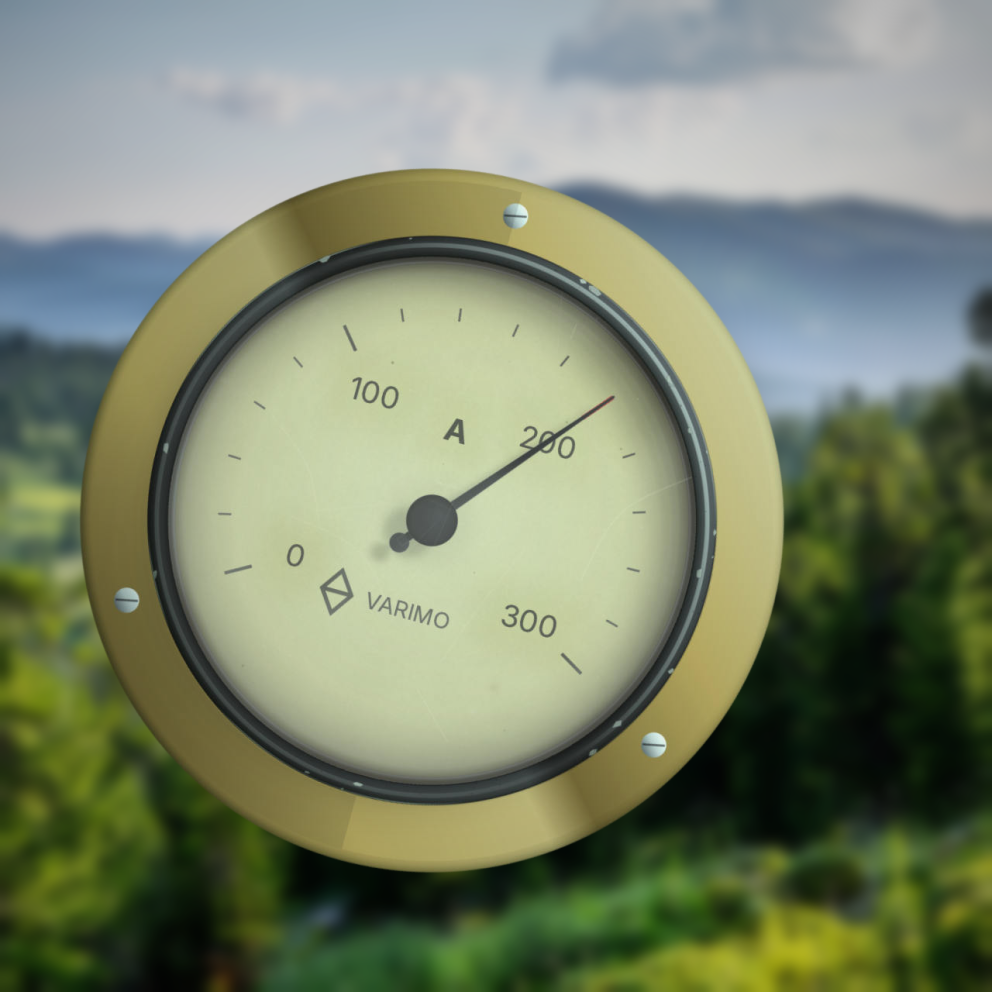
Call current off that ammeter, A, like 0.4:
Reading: 200
